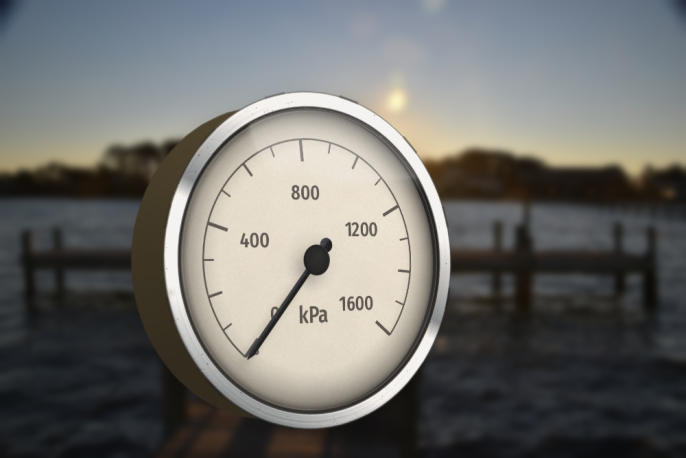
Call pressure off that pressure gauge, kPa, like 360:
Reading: 0
